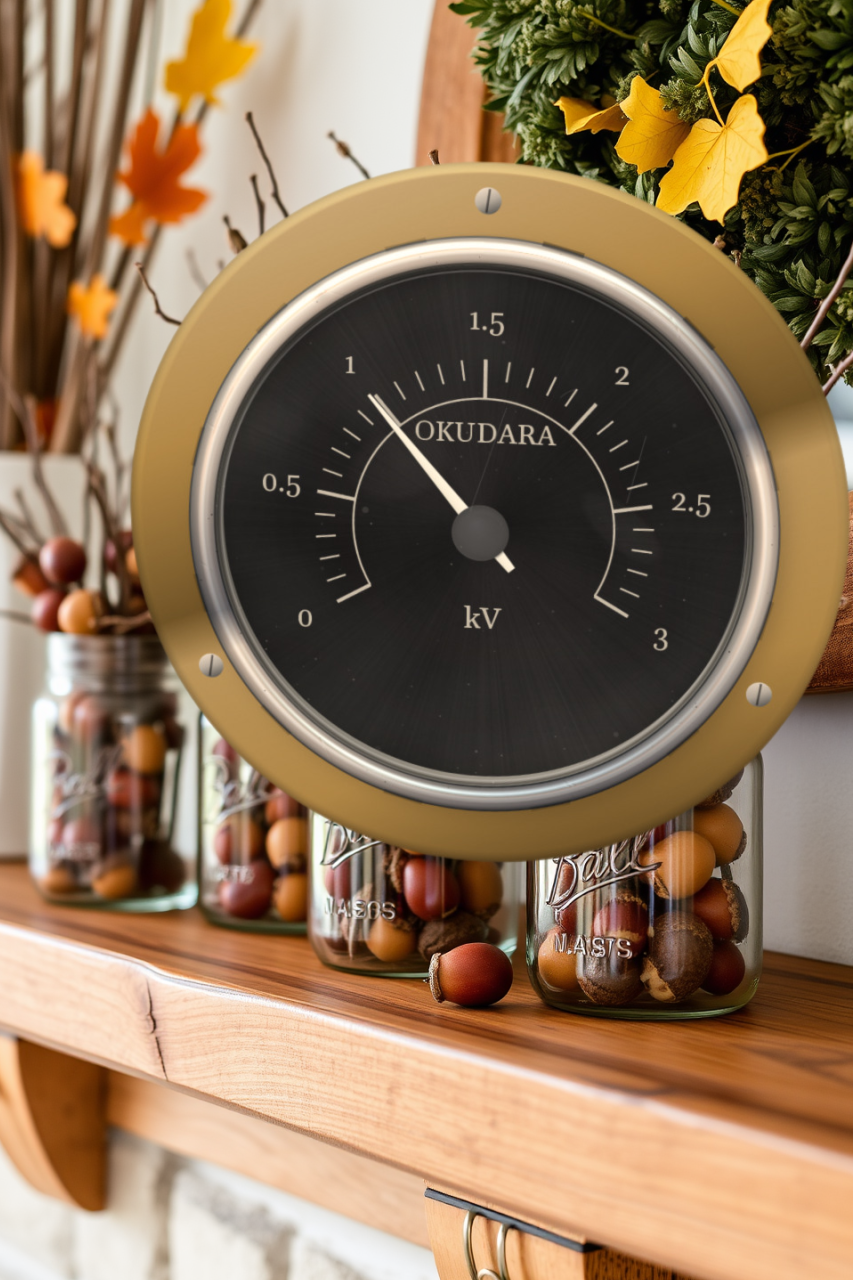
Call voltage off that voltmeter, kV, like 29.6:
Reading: 1
